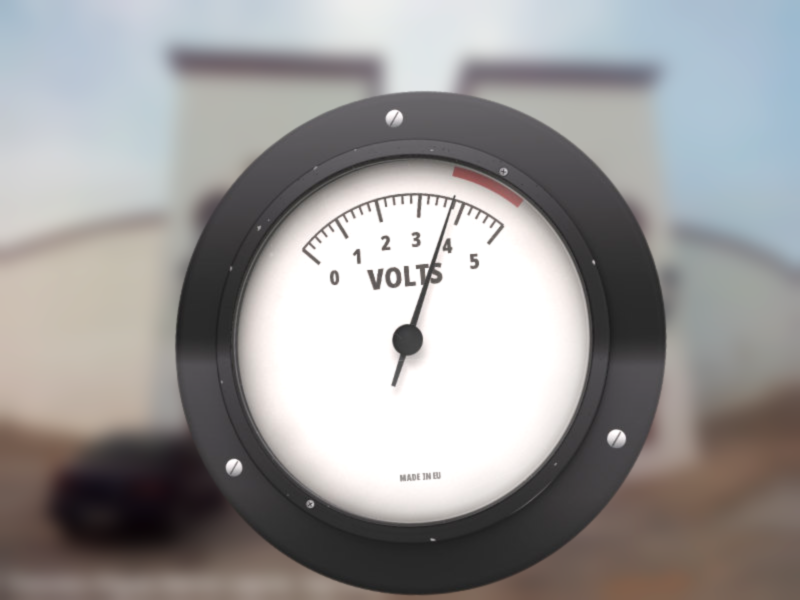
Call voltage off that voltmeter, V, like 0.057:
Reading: 3.8
